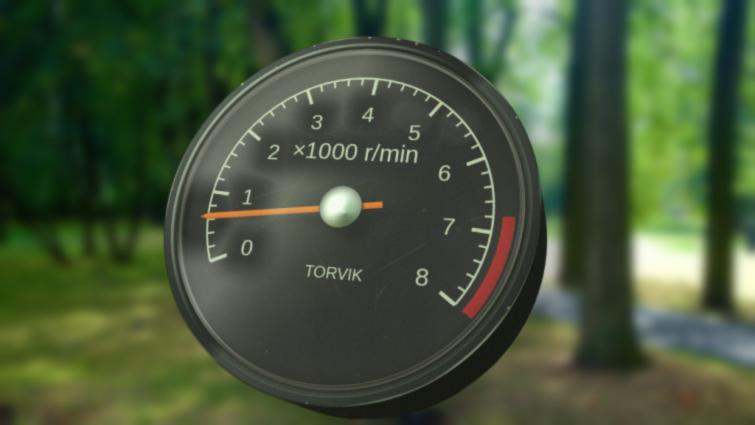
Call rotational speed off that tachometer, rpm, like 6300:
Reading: 600
